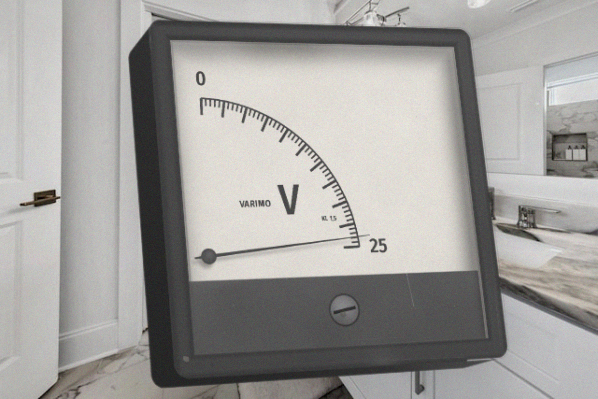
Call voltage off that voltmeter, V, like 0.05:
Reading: 24
